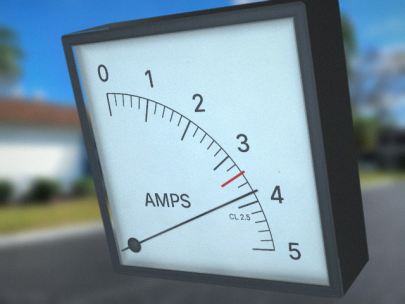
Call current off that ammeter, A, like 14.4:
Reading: 3.8
